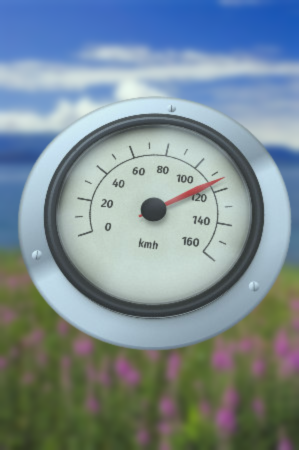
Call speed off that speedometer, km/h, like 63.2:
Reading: 115
